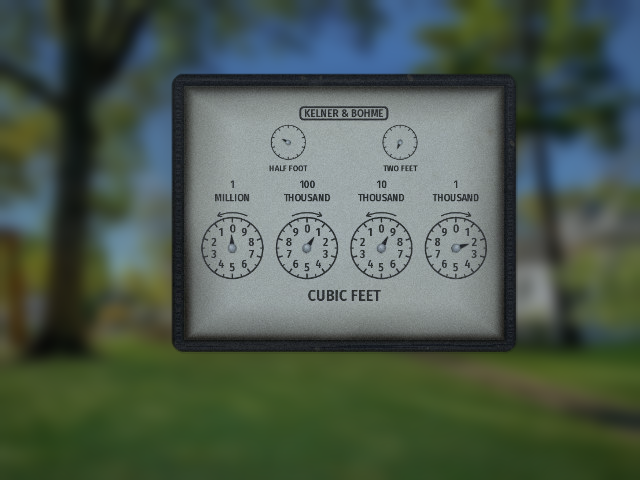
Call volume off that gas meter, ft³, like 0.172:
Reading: 9200
